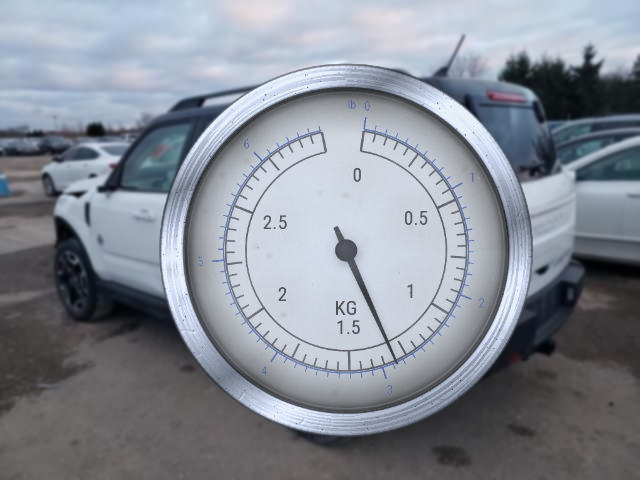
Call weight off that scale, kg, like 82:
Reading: 1.3
